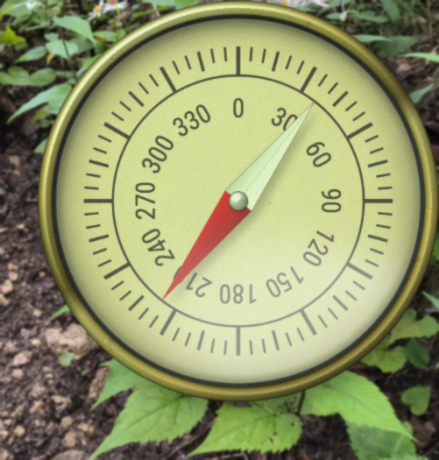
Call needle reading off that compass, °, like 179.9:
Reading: 217.5
